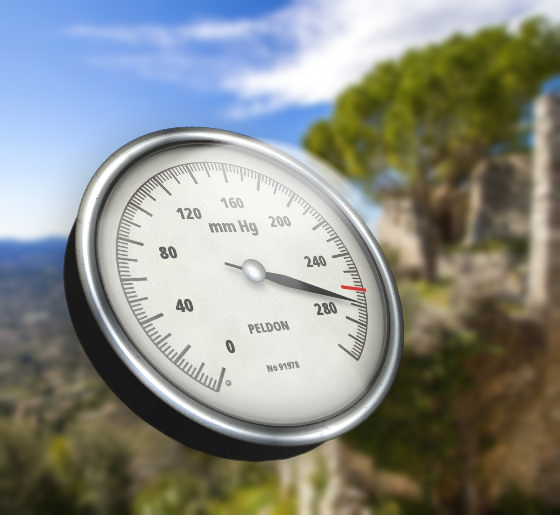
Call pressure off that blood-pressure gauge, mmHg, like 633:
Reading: 270
